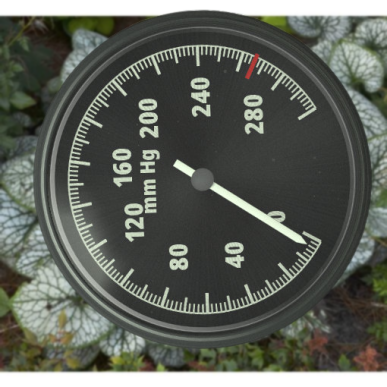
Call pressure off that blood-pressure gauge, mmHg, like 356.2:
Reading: 4
